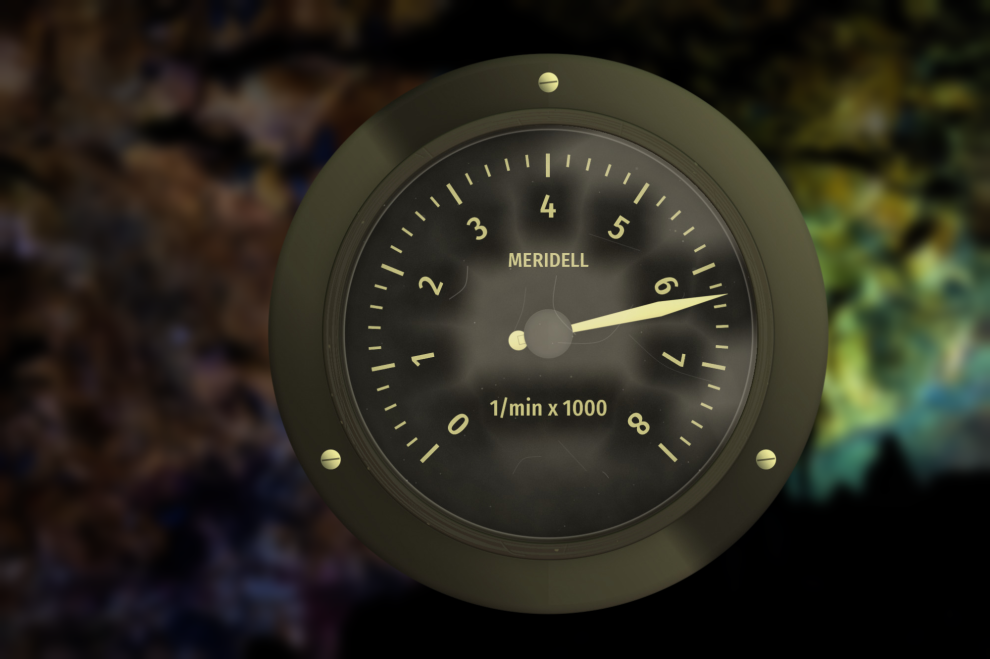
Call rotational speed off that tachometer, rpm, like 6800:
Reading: 6300
